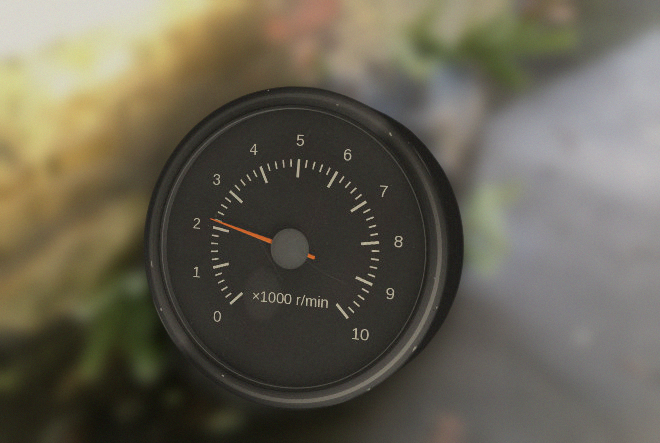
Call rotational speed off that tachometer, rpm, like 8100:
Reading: 2200
